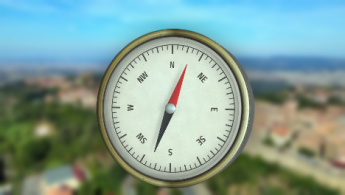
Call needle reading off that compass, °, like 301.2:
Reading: 20
